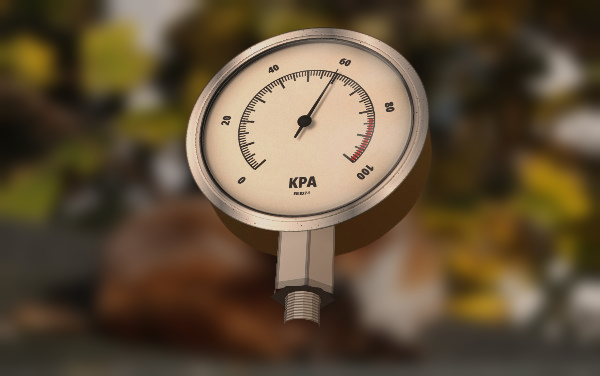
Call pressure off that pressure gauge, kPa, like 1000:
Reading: 60
